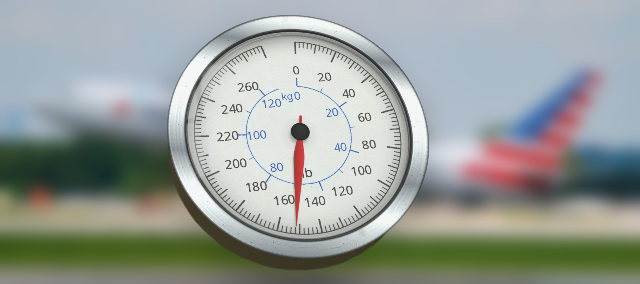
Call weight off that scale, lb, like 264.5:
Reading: 152
